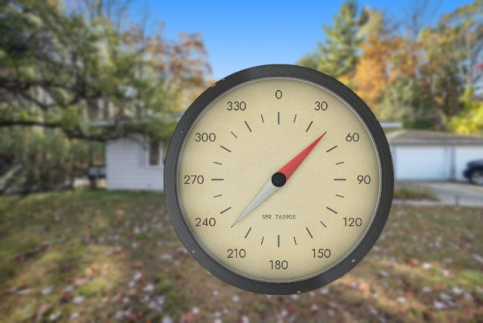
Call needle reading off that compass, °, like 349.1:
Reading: 45
